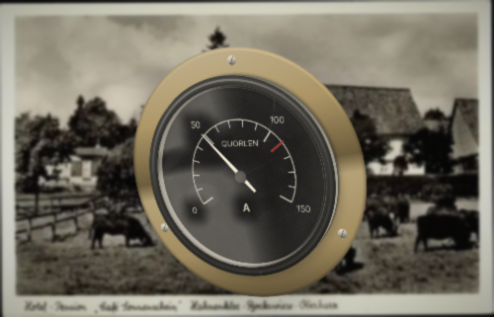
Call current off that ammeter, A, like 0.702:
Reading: 50
